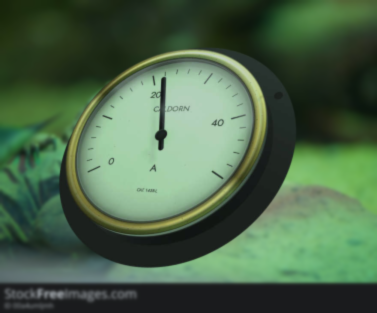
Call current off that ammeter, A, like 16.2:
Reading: 22
